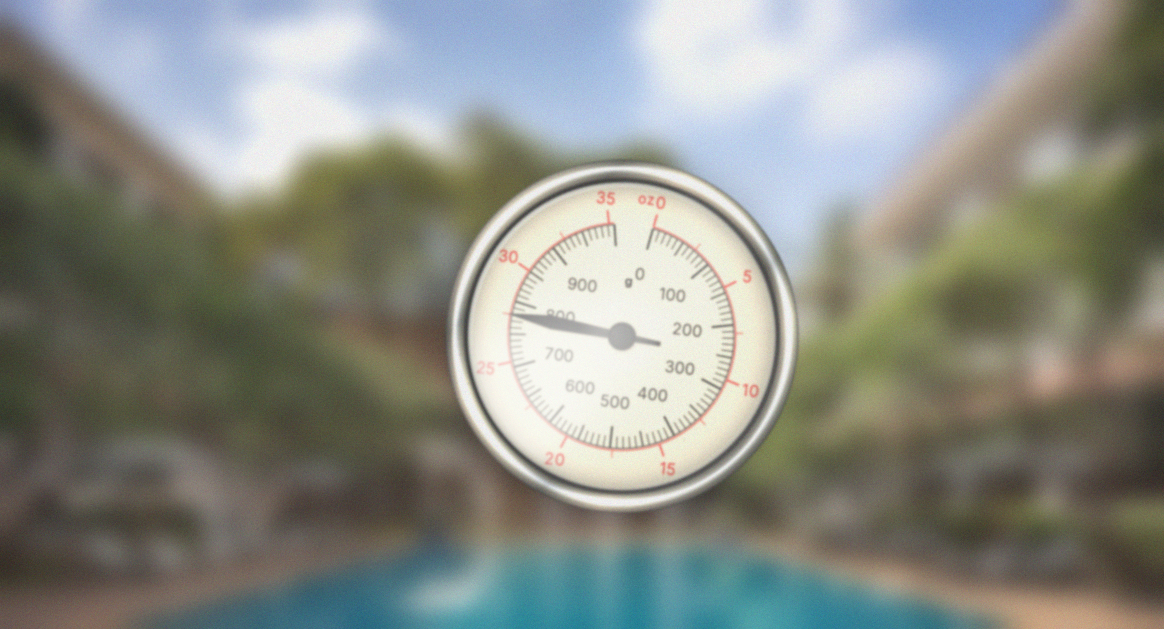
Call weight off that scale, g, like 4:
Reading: 780
